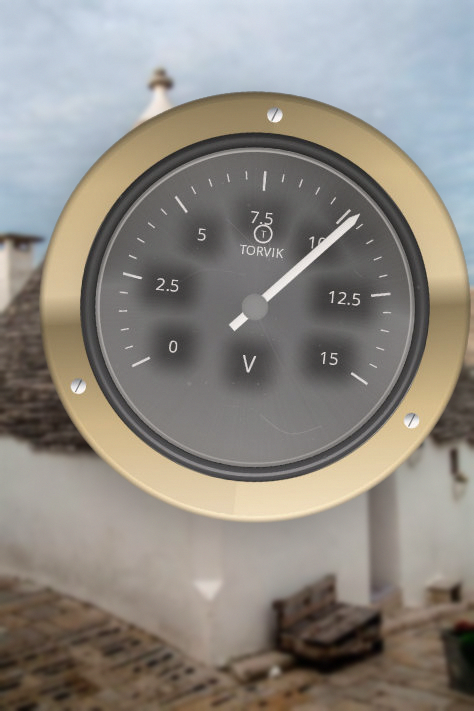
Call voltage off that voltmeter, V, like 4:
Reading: 10.25
